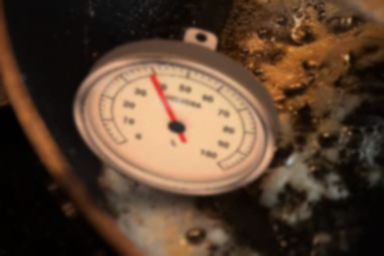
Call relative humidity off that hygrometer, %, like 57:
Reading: 40
